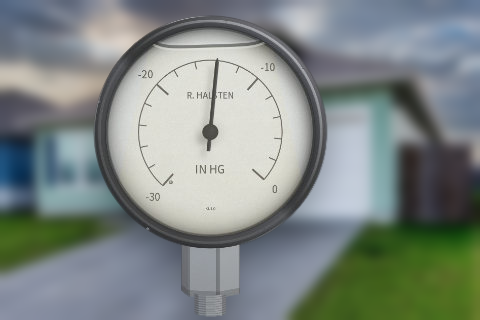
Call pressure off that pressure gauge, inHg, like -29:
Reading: -14
